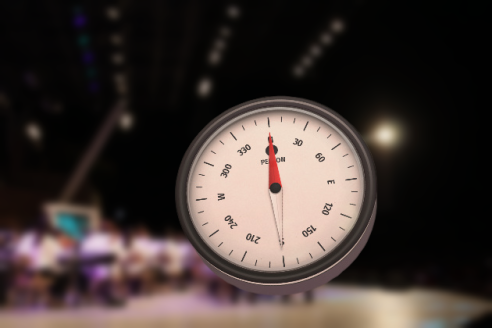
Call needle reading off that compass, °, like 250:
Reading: 0
